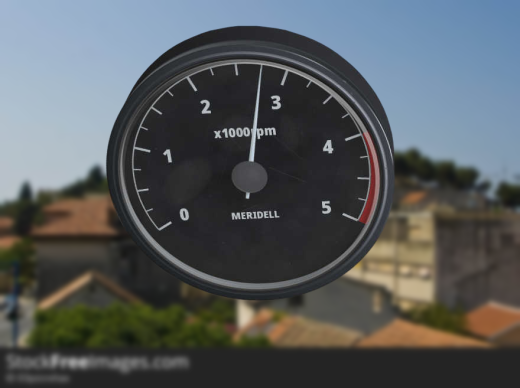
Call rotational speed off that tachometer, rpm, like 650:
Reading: 2750
